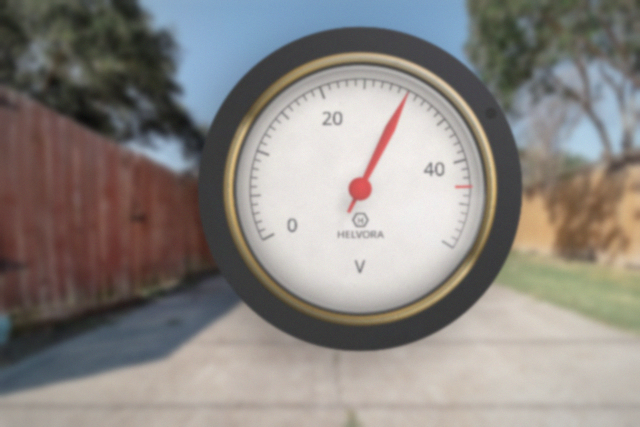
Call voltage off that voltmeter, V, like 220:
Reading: 30
